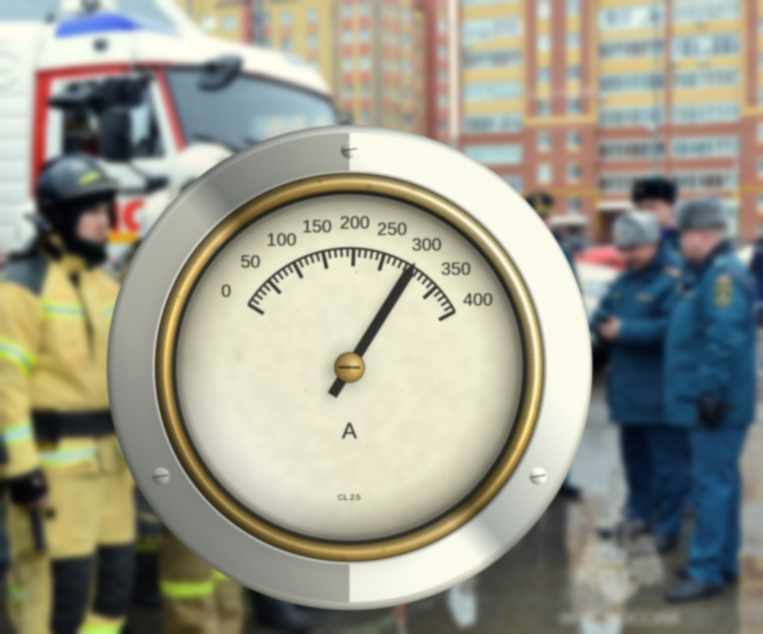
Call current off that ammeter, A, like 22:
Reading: 300
